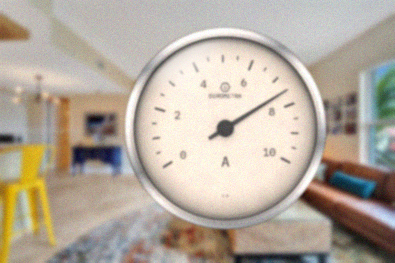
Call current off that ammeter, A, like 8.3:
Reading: 7.5
